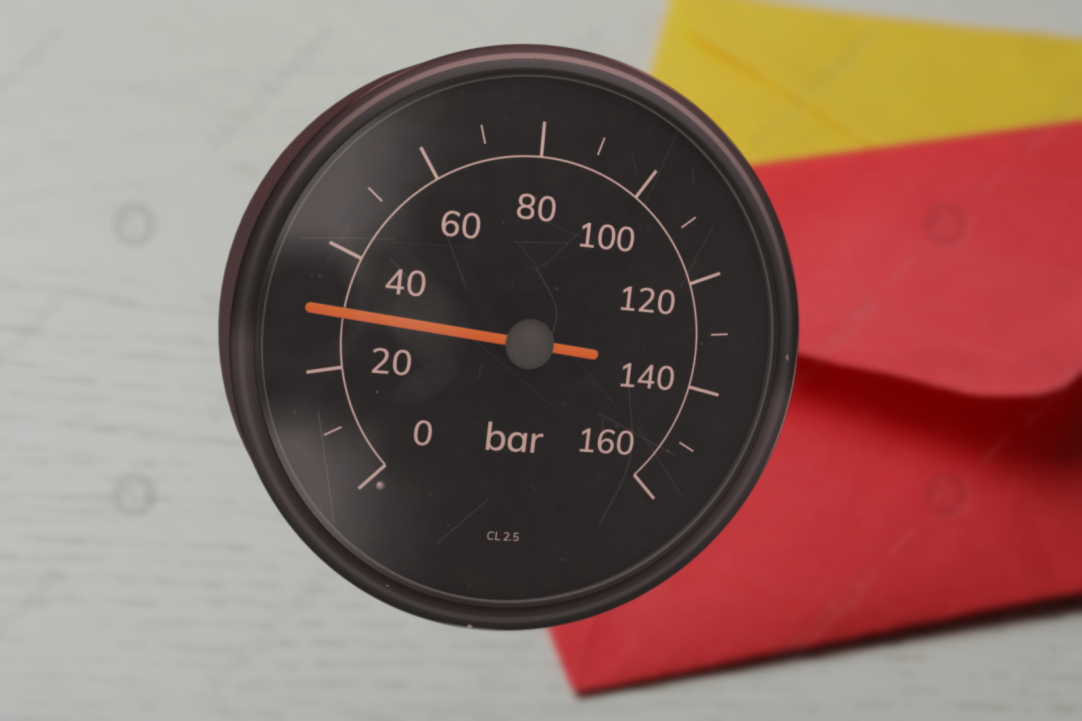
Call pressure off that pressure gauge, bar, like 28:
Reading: 30
